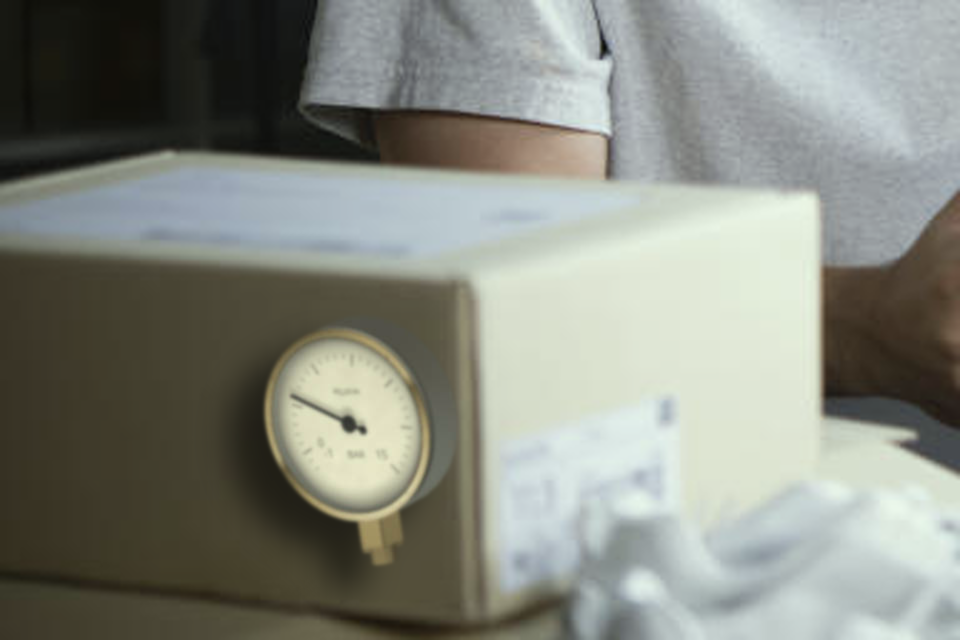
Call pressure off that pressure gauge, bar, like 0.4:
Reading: 3
